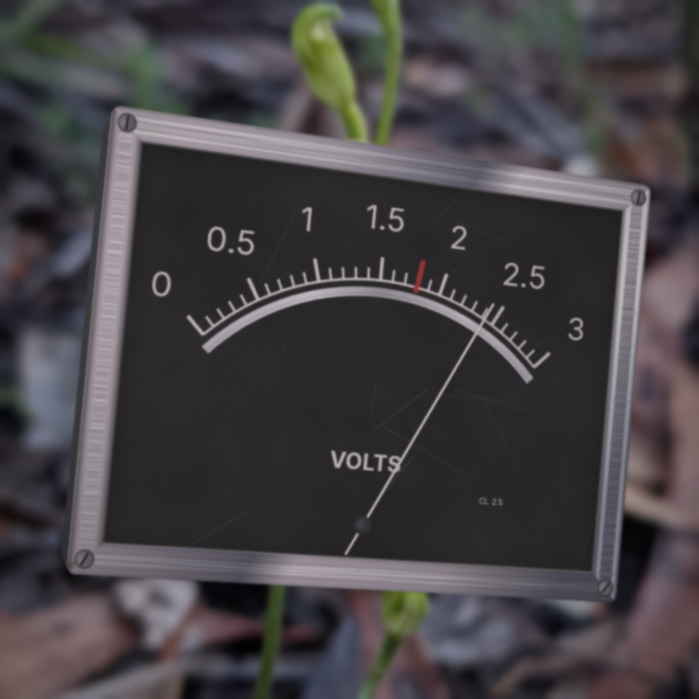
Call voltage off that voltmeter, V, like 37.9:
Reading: 2.4
